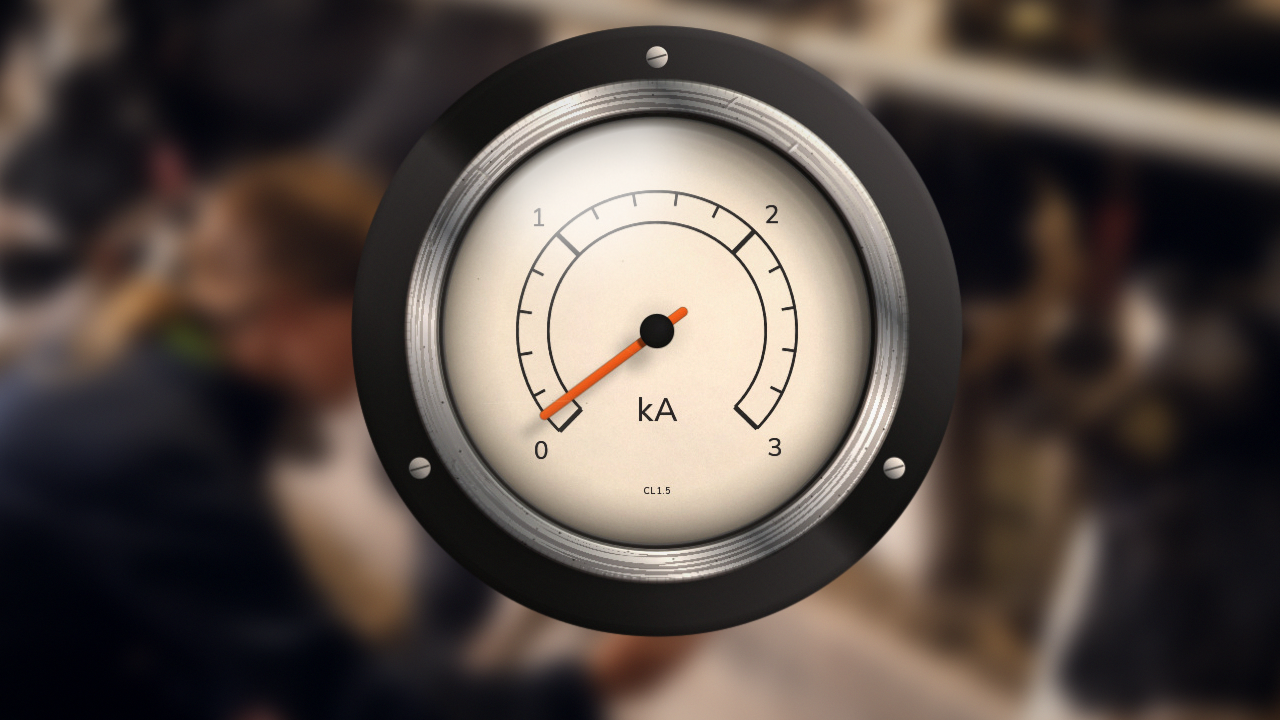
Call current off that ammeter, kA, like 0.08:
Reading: 0.1
